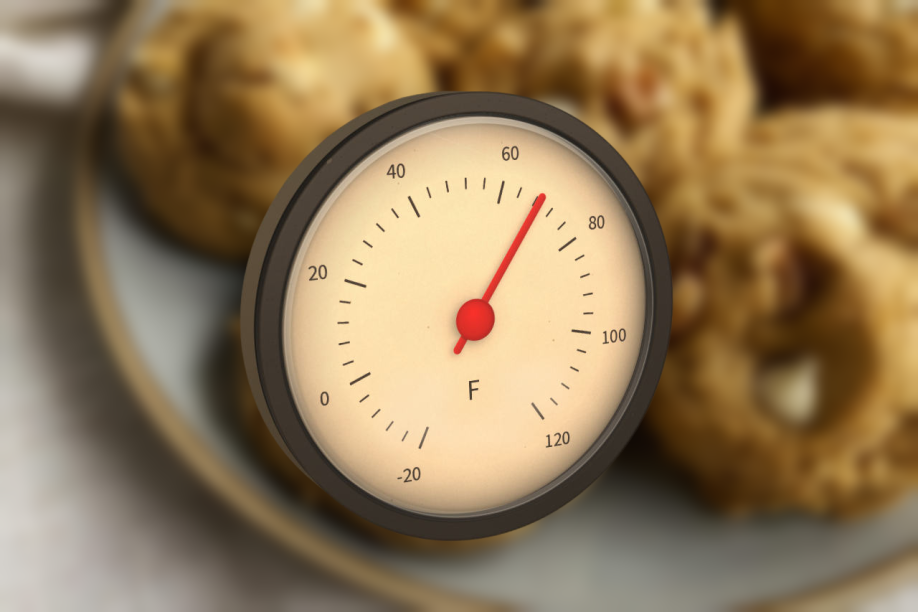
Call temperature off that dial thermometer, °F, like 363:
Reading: 68
